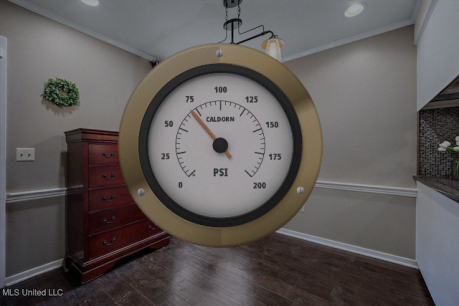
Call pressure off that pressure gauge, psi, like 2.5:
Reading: 70
